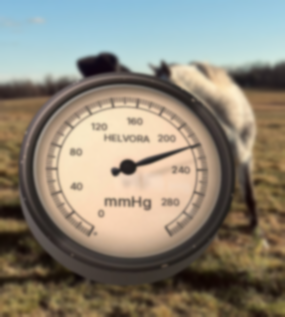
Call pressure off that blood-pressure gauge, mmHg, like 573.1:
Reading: 220
